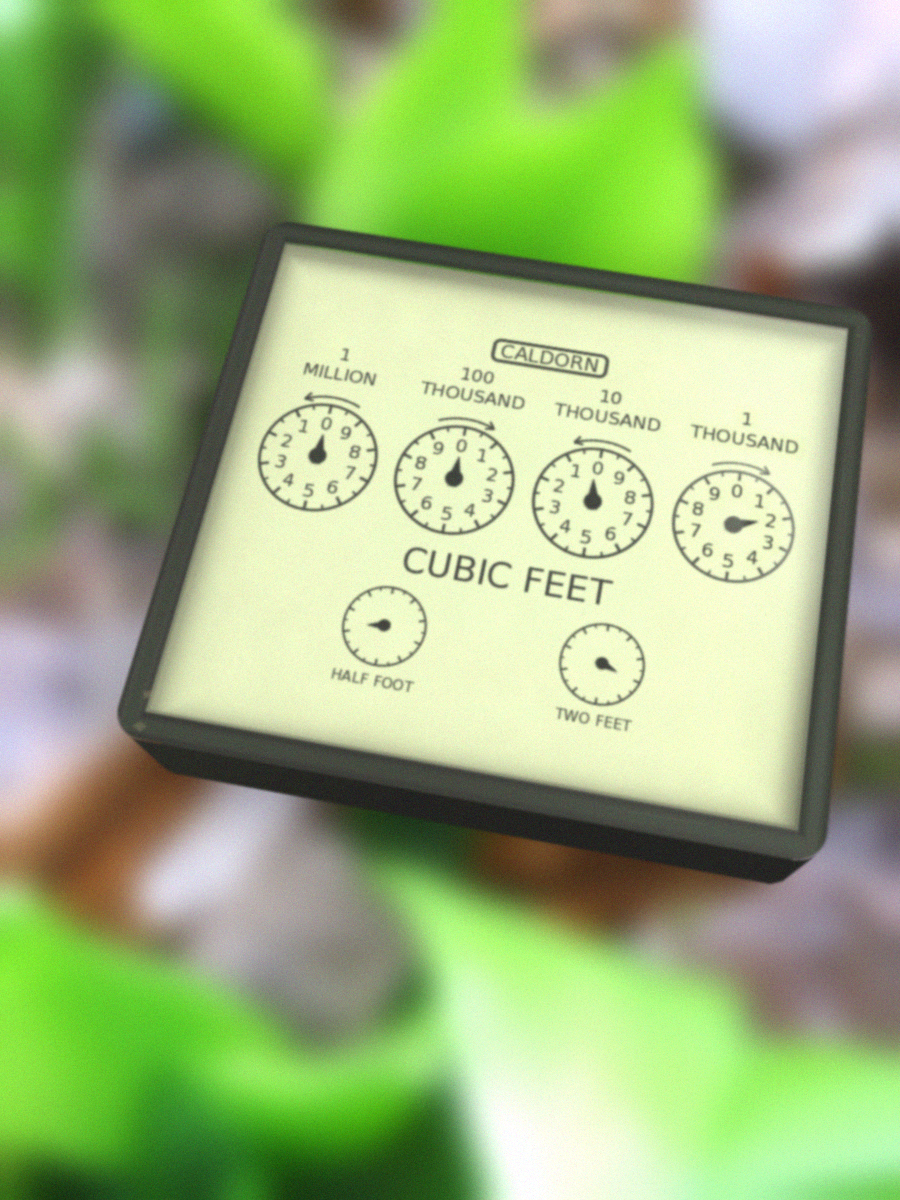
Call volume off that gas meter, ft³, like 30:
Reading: 200
